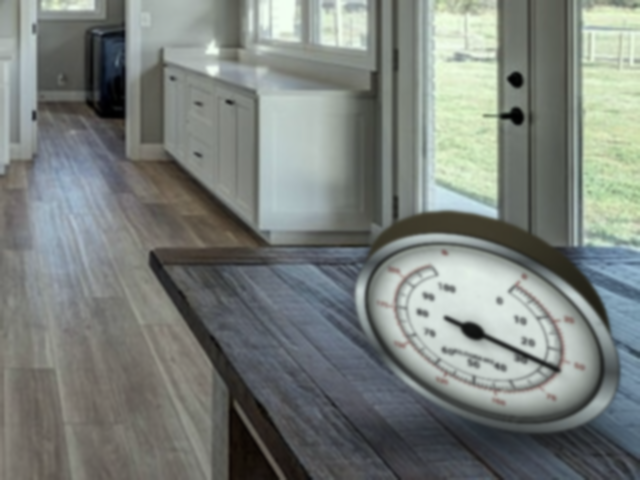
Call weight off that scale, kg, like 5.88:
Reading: 25
